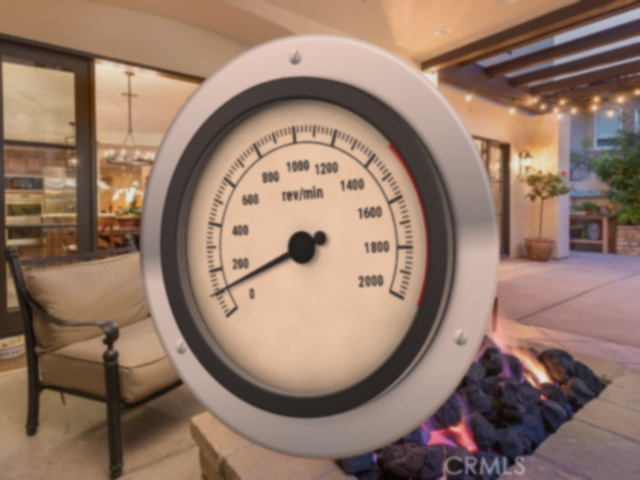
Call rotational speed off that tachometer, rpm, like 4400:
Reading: 100
